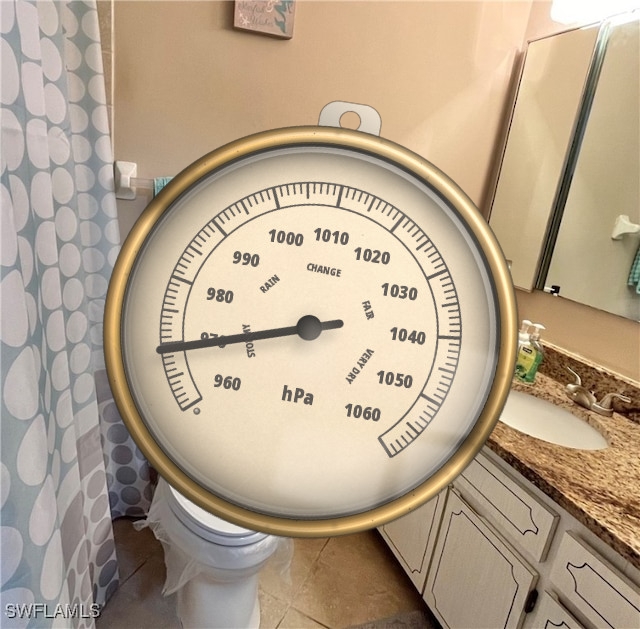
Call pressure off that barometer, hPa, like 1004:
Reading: 969
